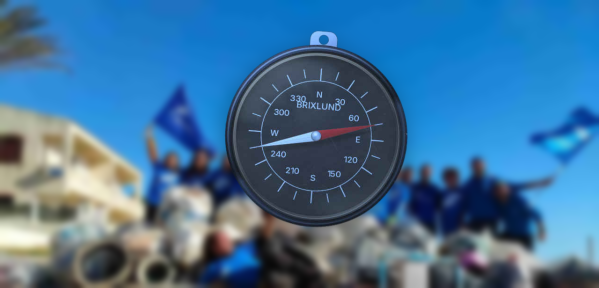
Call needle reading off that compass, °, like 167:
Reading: 75
